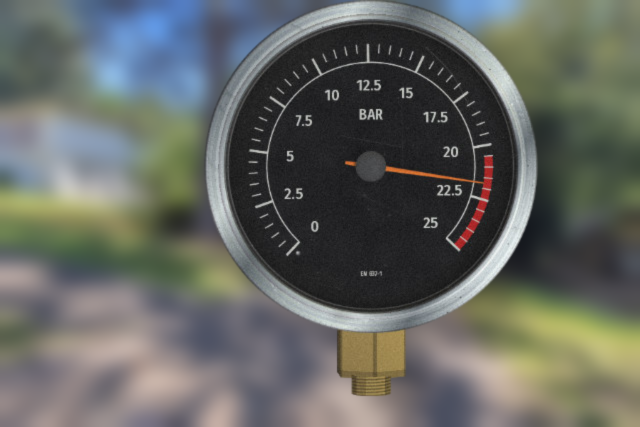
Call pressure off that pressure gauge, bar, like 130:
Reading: 21.75
